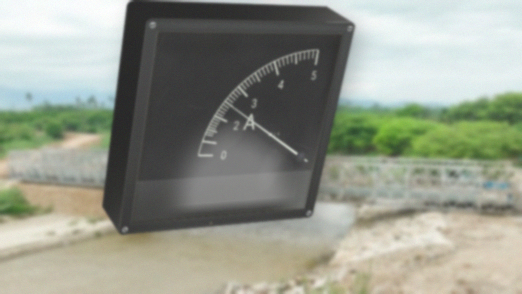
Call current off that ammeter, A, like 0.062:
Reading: 2.5
